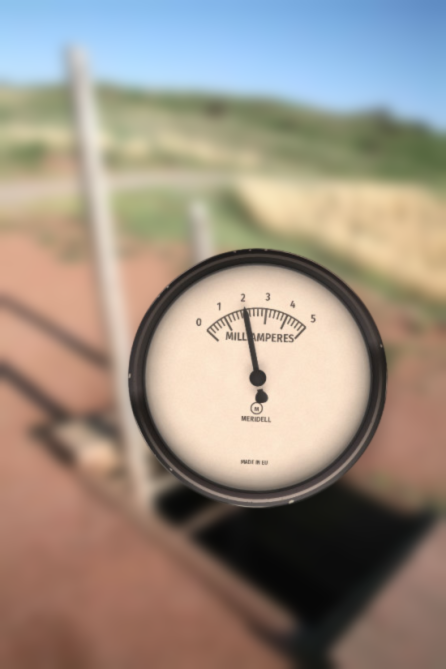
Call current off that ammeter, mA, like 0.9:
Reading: 2
